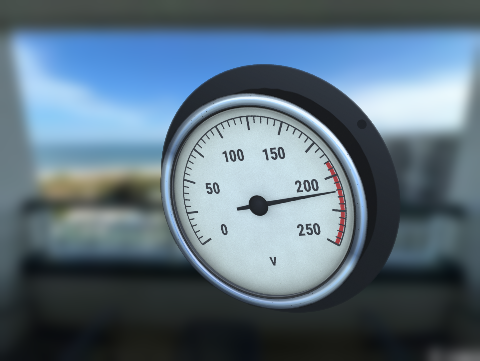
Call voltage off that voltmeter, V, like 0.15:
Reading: 210
